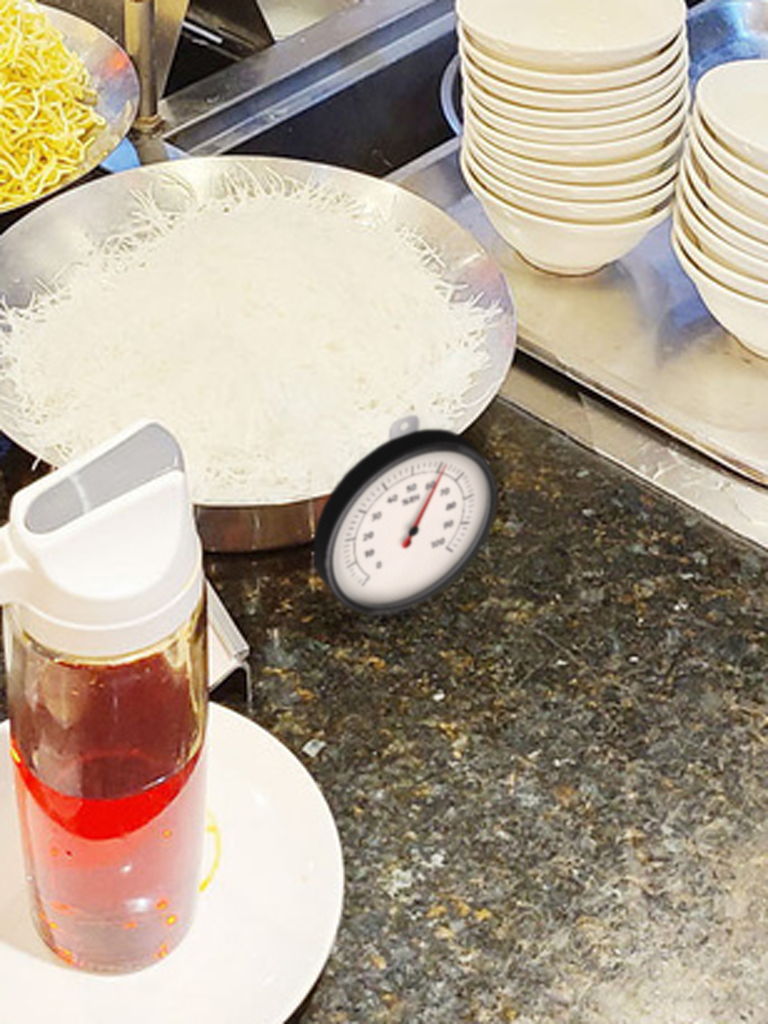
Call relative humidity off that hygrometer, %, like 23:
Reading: 60
